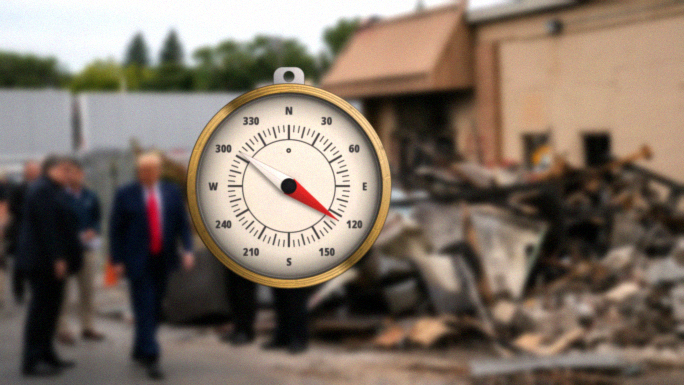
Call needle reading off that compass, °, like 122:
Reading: 125
